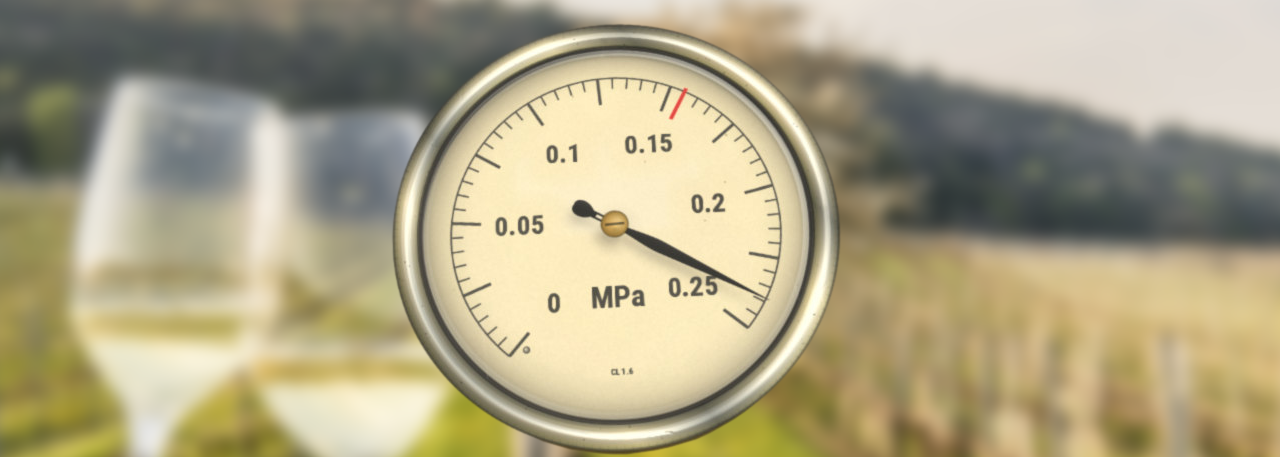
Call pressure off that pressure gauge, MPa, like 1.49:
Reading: 0.24
